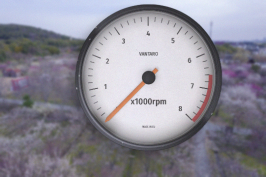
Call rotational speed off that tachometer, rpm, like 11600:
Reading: 0
